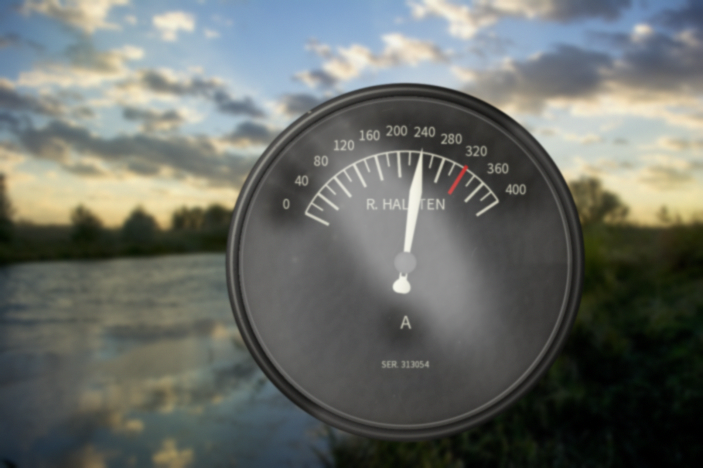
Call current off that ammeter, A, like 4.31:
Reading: 240
